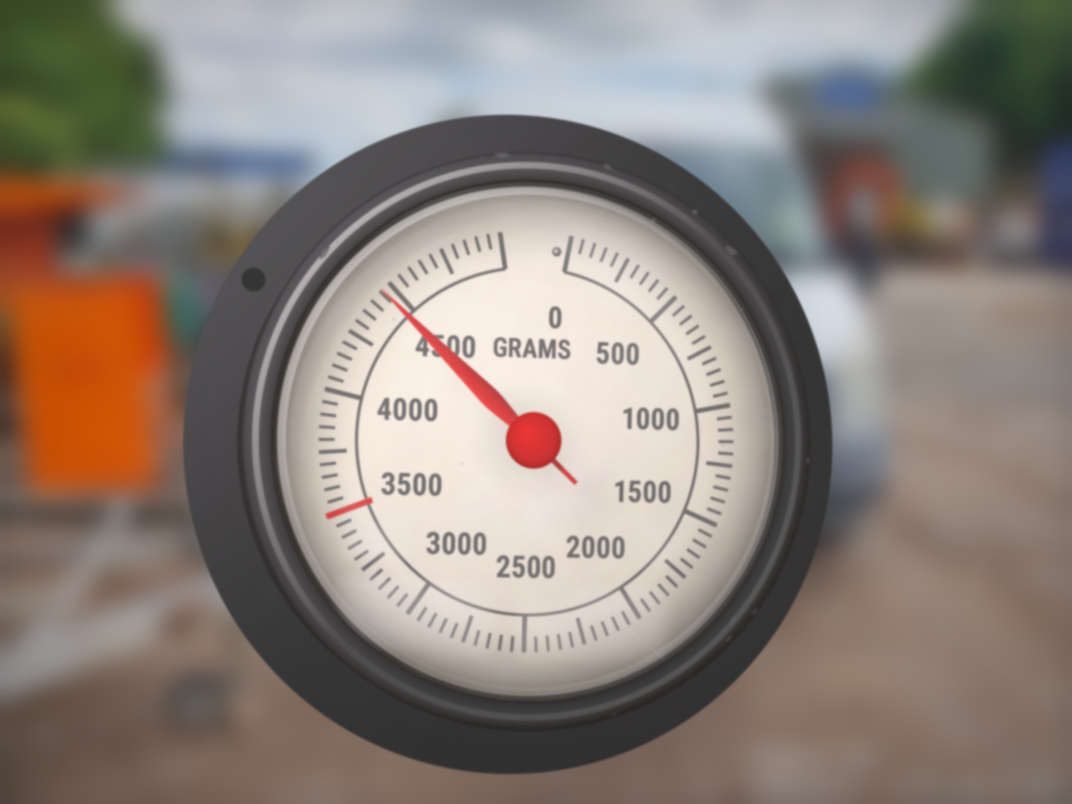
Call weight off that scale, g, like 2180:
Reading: 4450
